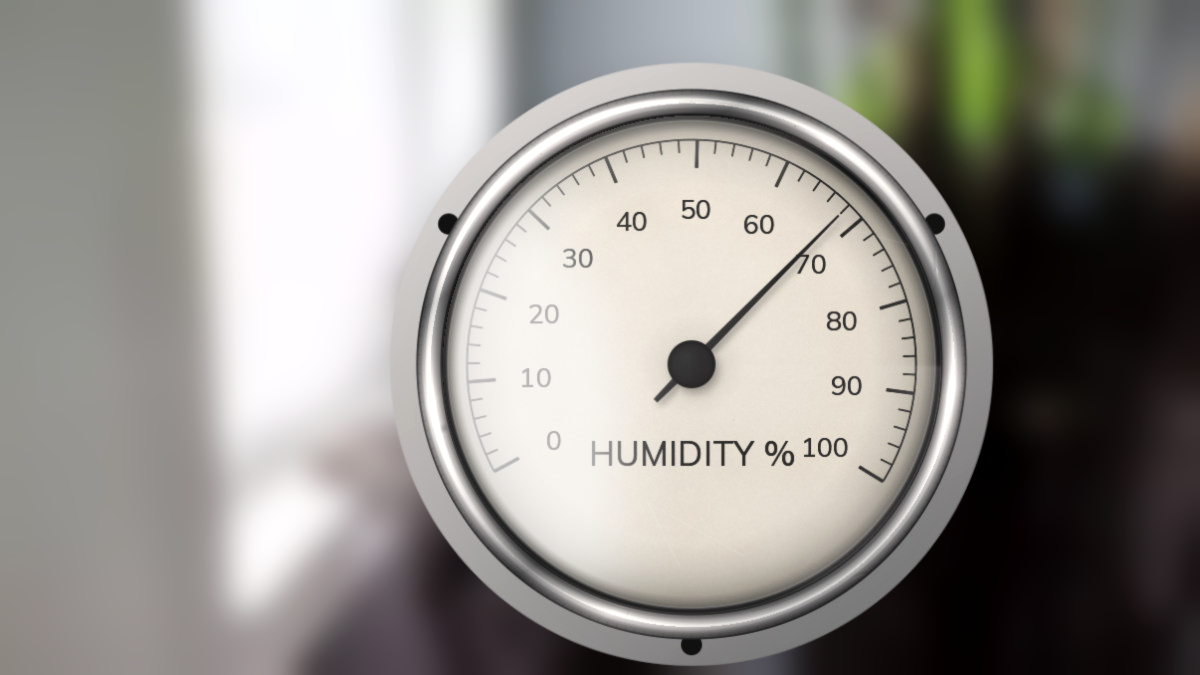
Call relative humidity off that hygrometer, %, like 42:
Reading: 68
